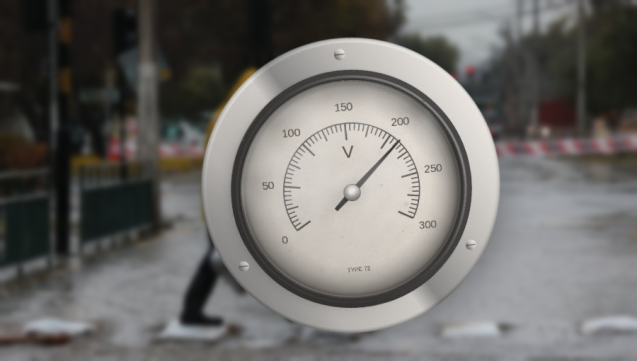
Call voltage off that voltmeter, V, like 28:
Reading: 210
